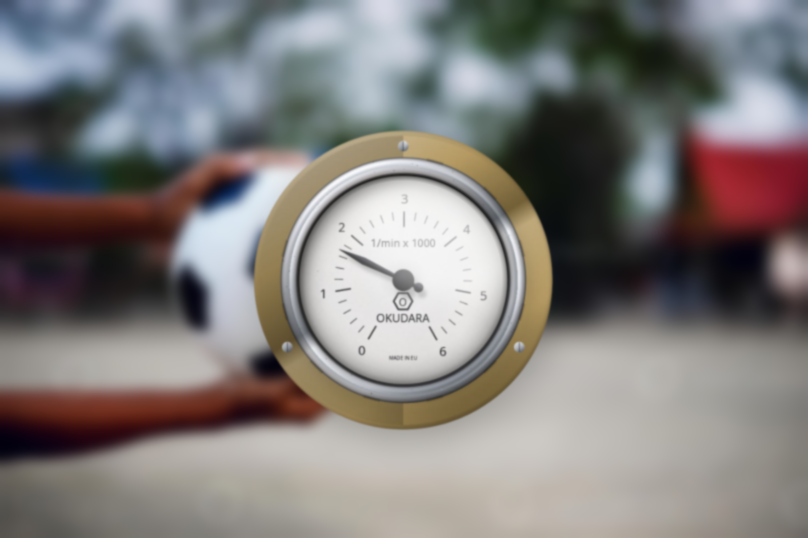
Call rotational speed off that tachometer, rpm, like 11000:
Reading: 1700
